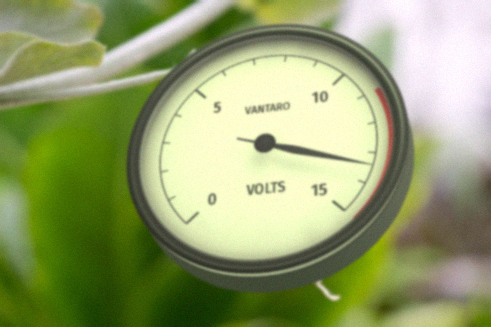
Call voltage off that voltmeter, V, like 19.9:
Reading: 13.5
